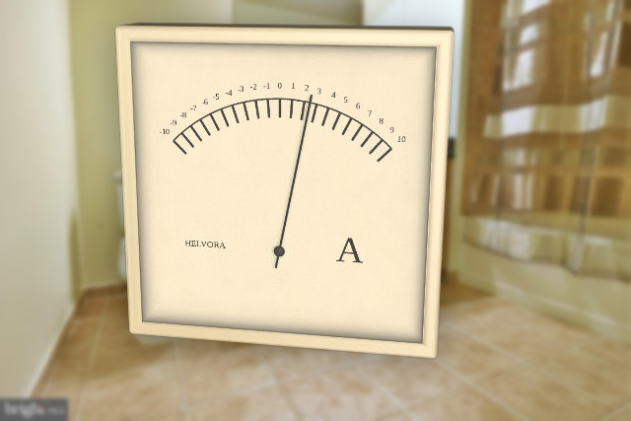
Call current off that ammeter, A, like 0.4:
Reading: 2.5
